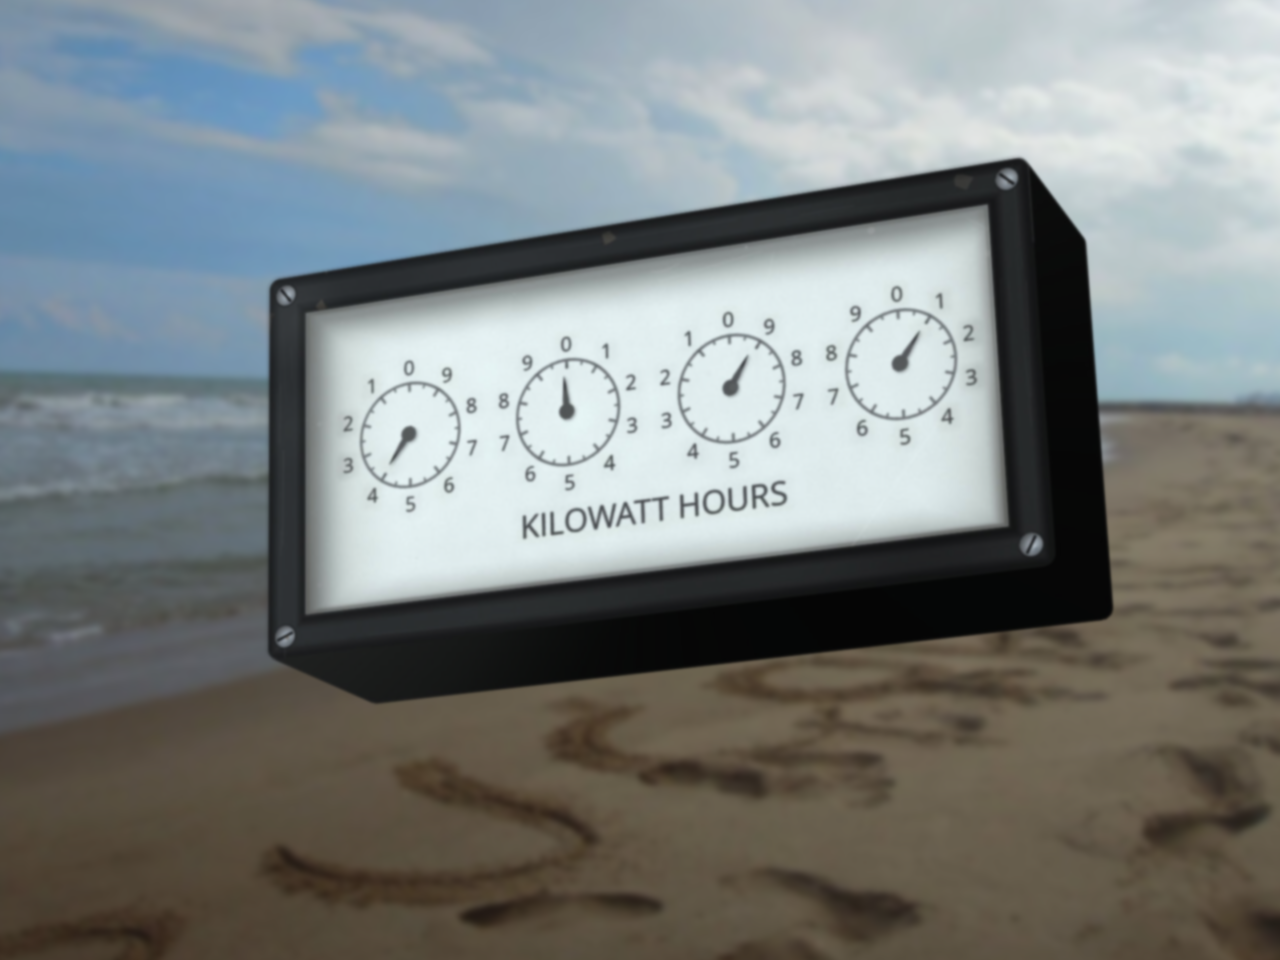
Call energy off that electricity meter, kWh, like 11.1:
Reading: 3991
